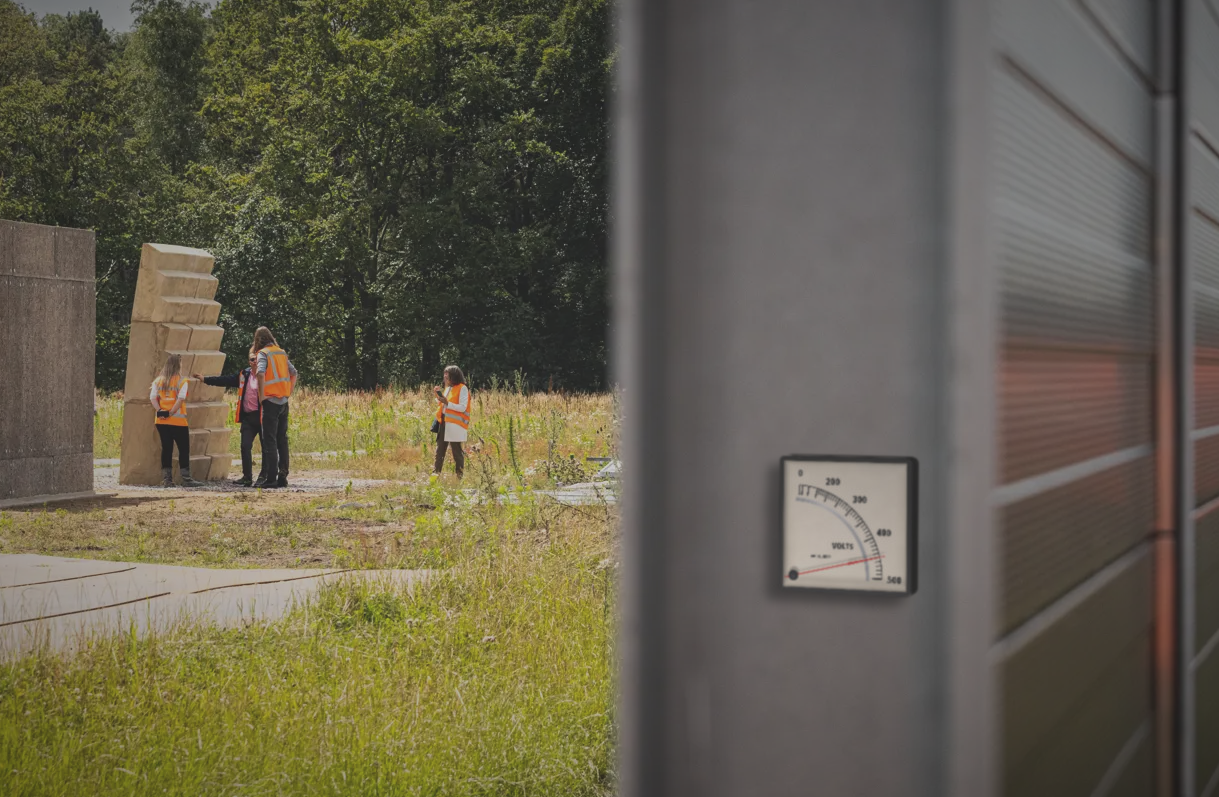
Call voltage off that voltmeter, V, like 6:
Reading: 450
